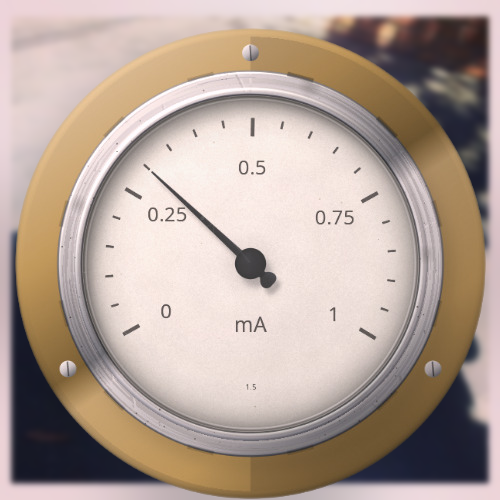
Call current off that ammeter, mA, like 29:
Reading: 0.3
